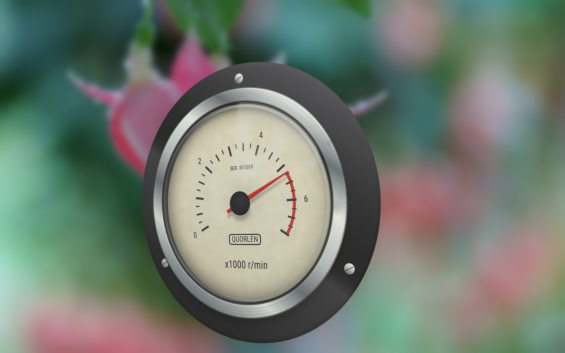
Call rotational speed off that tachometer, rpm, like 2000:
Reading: 5250
